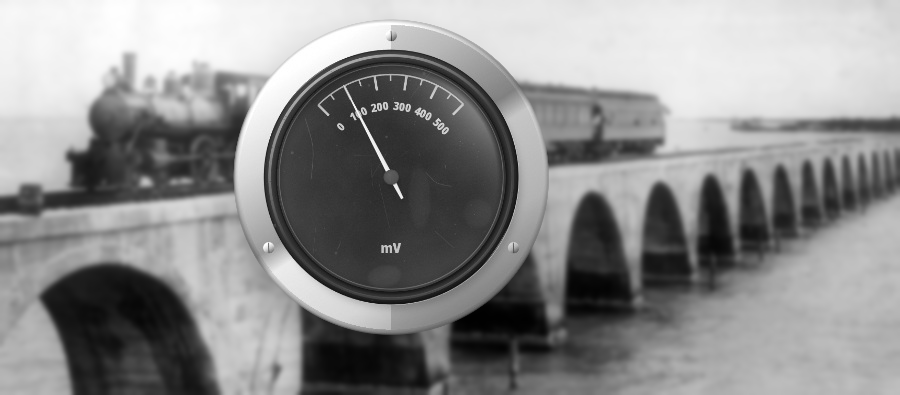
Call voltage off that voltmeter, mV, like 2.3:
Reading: 100
